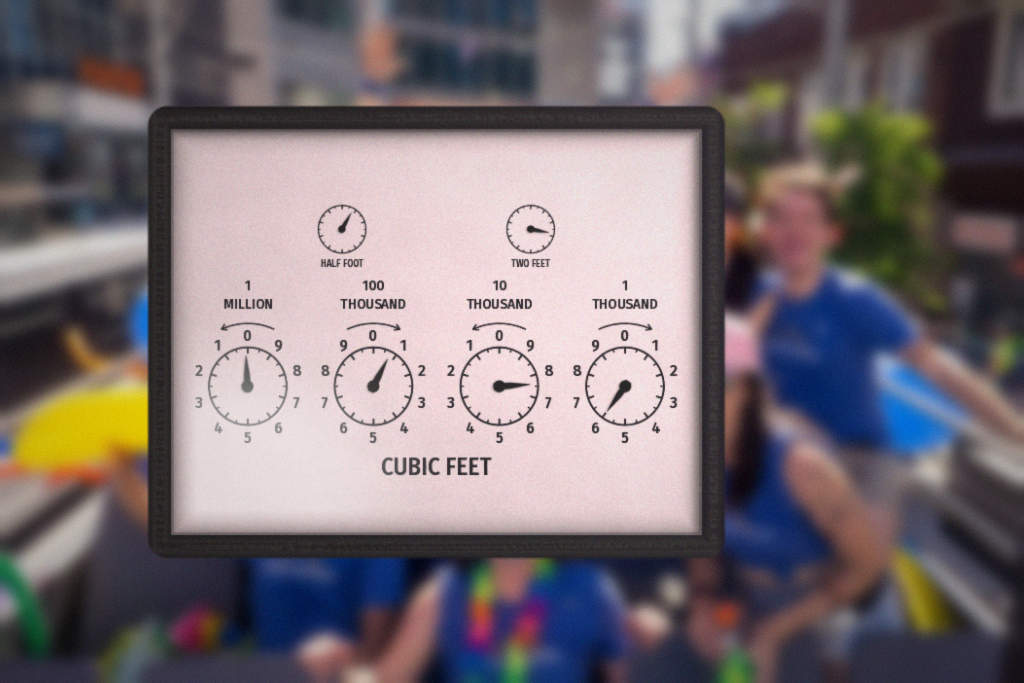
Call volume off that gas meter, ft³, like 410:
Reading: 7600
